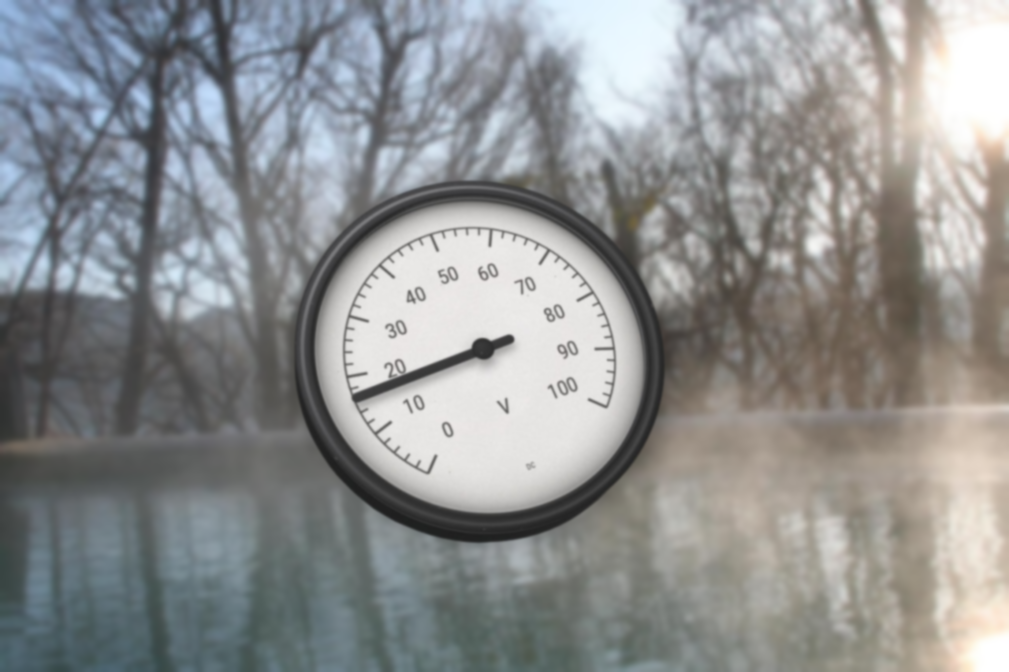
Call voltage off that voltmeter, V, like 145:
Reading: 16
